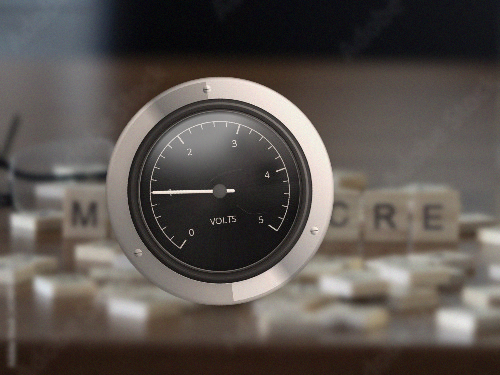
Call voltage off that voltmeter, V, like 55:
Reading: 1
